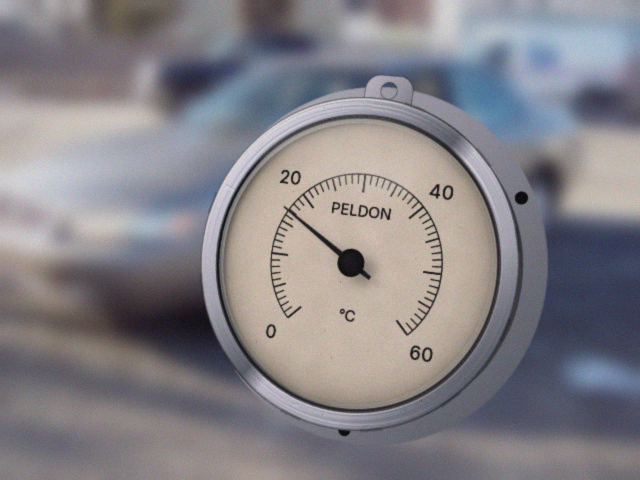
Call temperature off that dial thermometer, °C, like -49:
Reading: 17
